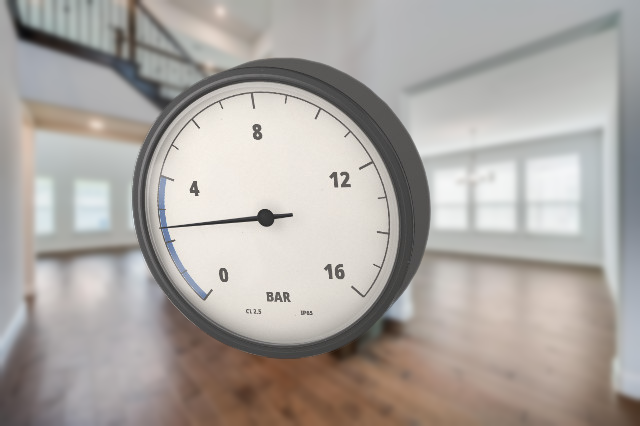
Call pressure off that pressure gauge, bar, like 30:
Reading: 2.5
